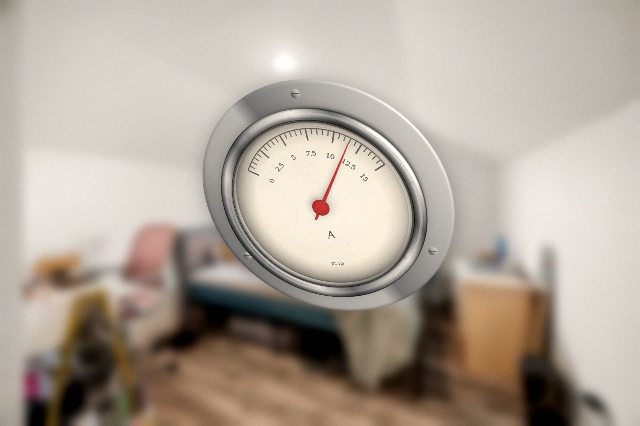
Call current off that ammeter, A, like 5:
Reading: 11.5
